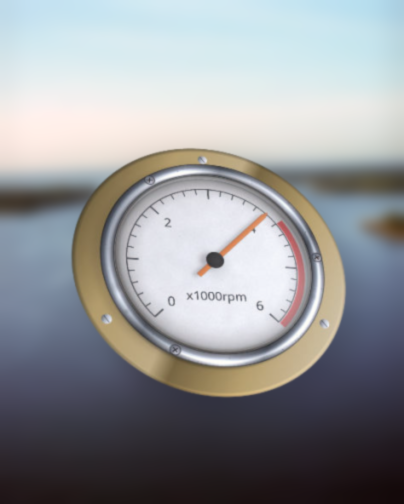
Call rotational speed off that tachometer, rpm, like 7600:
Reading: 4000
